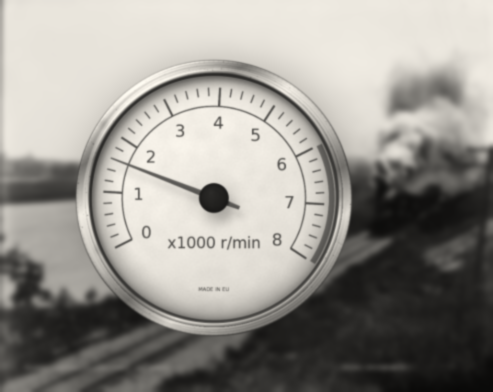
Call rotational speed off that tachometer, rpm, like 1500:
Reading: 1600
